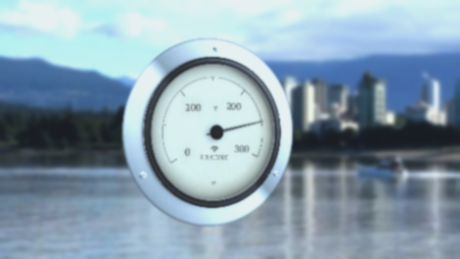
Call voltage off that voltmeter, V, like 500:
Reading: 250
